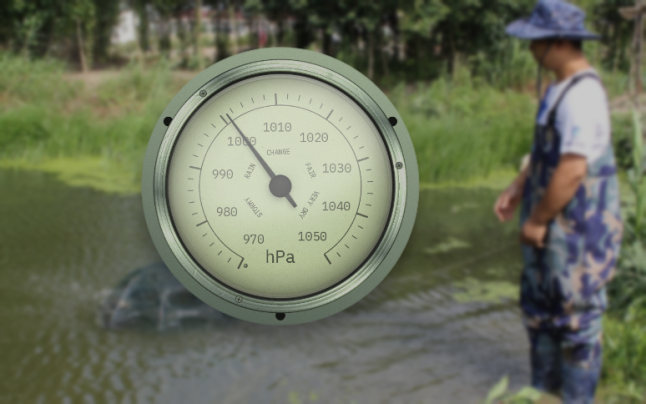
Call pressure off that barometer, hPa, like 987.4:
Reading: 1001
